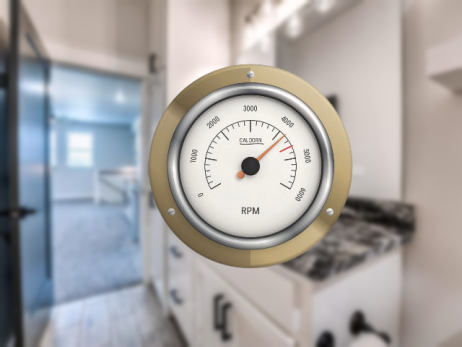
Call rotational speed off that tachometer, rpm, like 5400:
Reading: 4200
